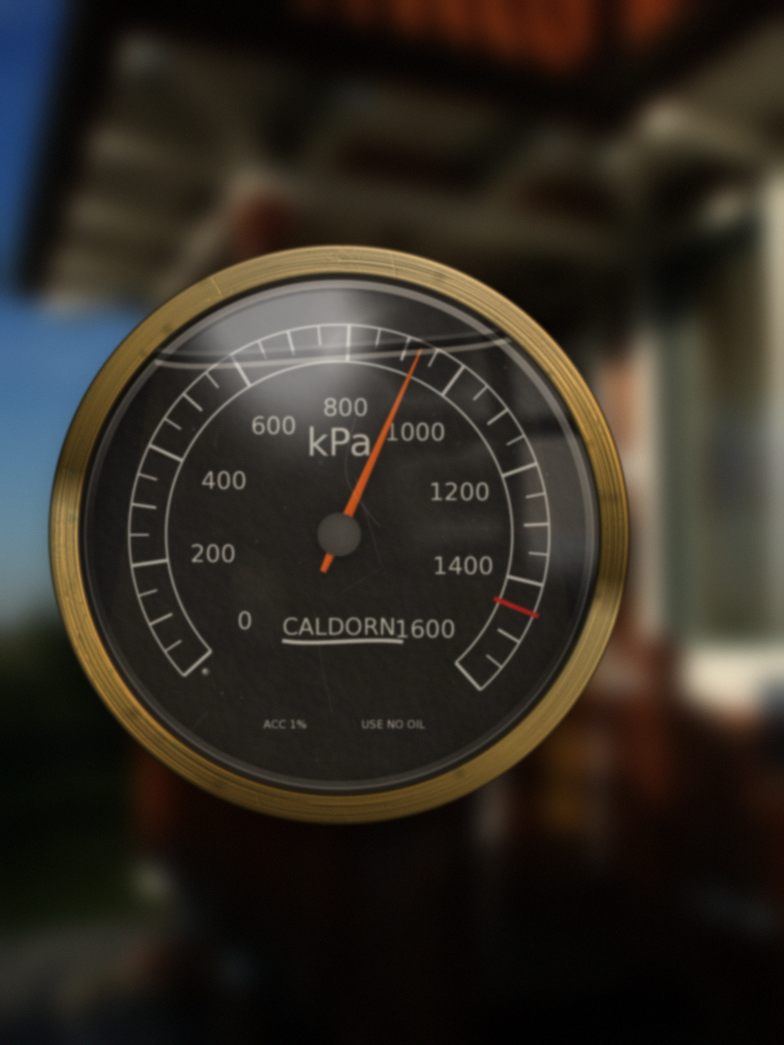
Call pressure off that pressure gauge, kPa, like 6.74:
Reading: 925
